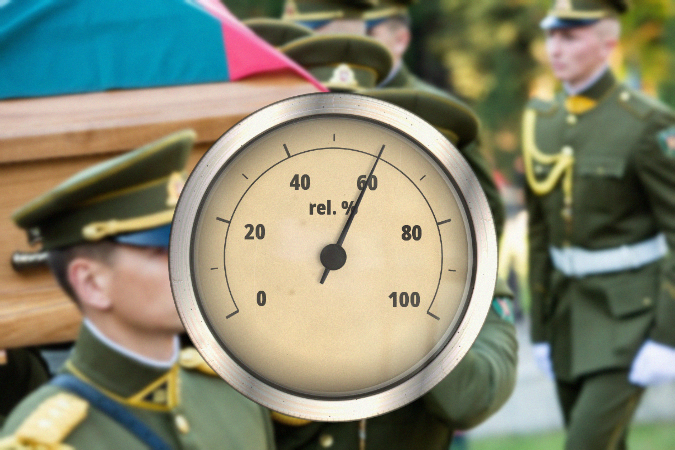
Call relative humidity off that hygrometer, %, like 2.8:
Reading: 60
